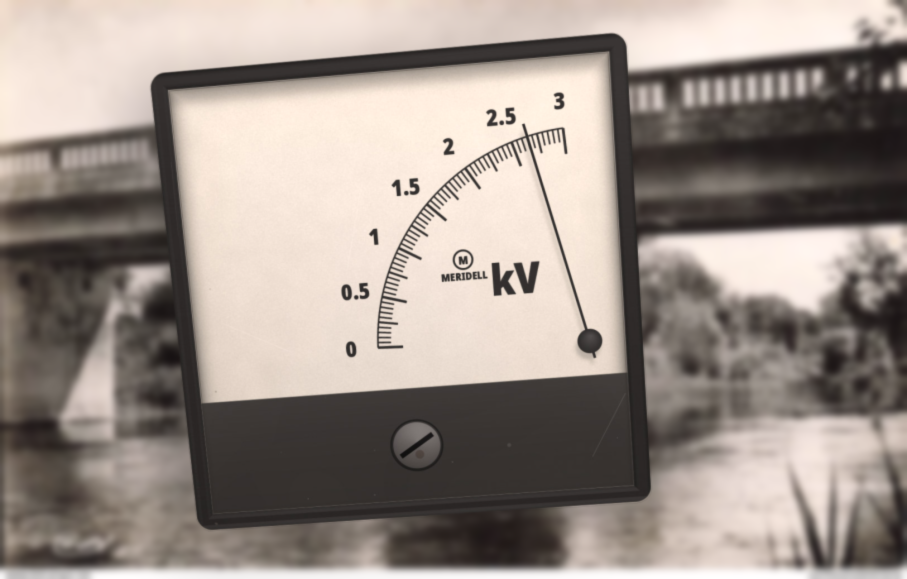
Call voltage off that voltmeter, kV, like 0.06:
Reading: 2.65
